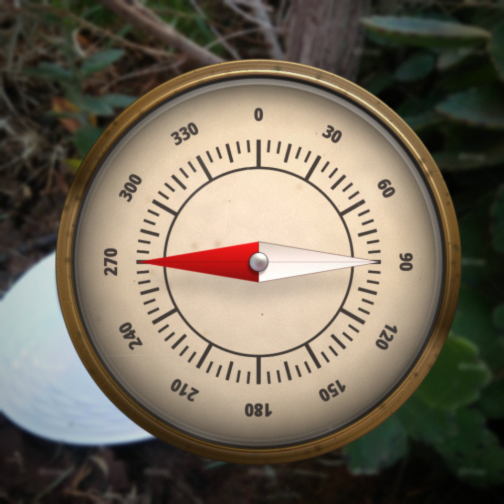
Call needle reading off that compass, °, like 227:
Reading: 270
